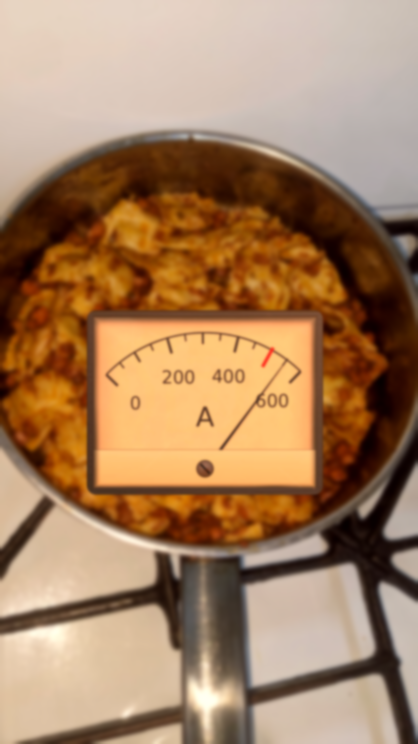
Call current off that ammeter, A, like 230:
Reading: 550
